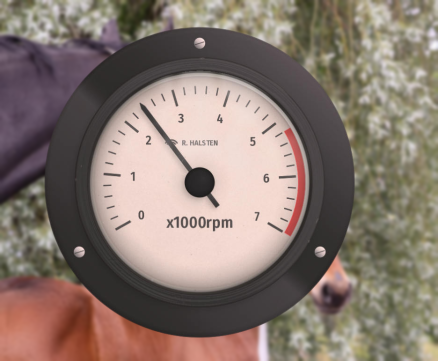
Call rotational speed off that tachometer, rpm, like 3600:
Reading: 2400
